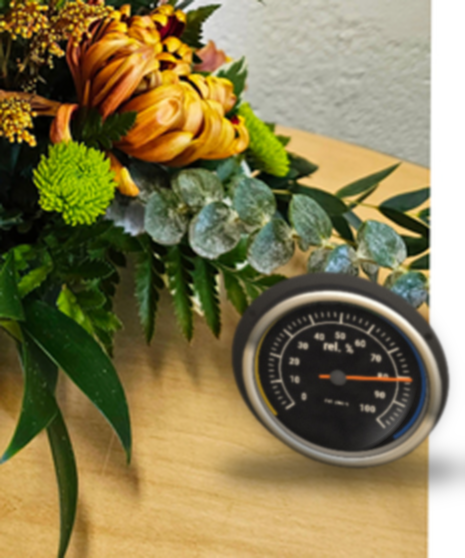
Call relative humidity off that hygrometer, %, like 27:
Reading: 80
